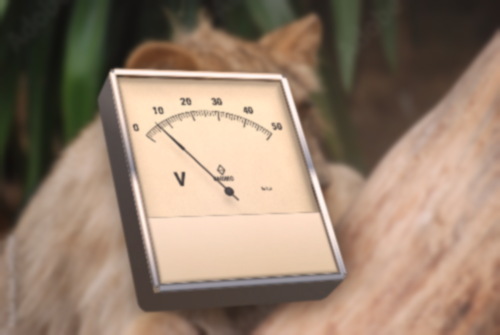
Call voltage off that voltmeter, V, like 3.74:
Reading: 5
